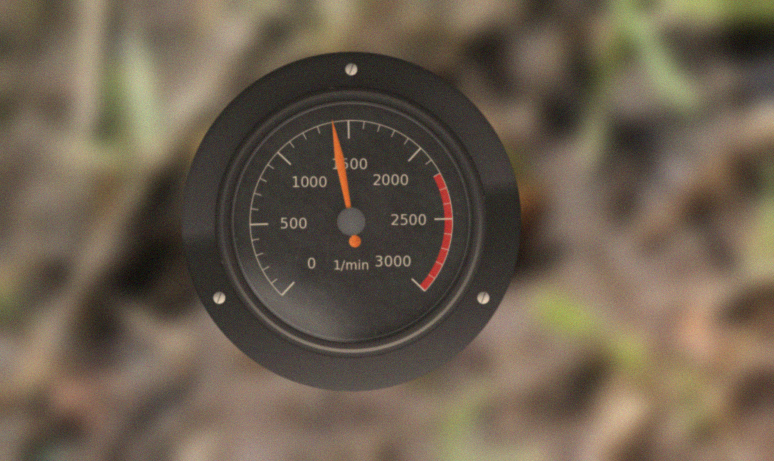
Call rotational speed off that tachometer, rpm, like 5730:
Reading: 1400
